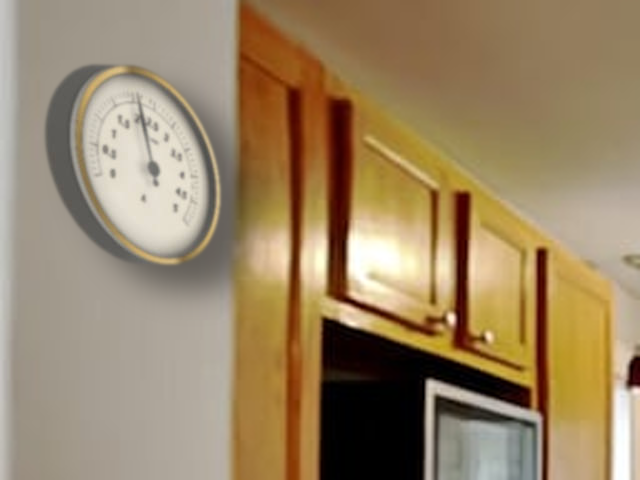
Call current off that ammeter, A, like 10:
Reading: 2
